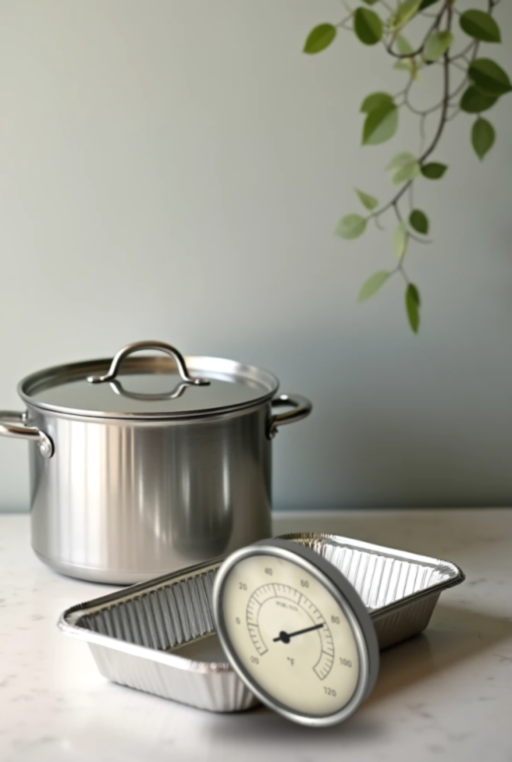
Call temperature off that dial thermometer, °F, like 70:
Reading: 80
